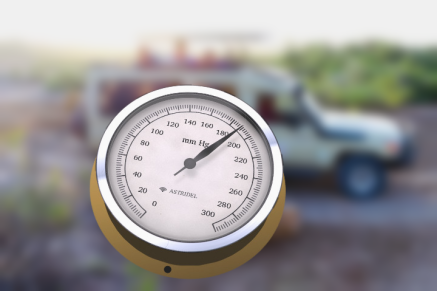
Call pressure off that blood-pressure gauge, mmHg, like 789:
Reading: 190
